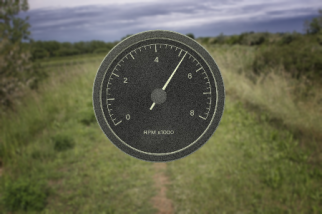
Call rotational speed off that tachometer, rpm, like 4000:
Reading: 5200
